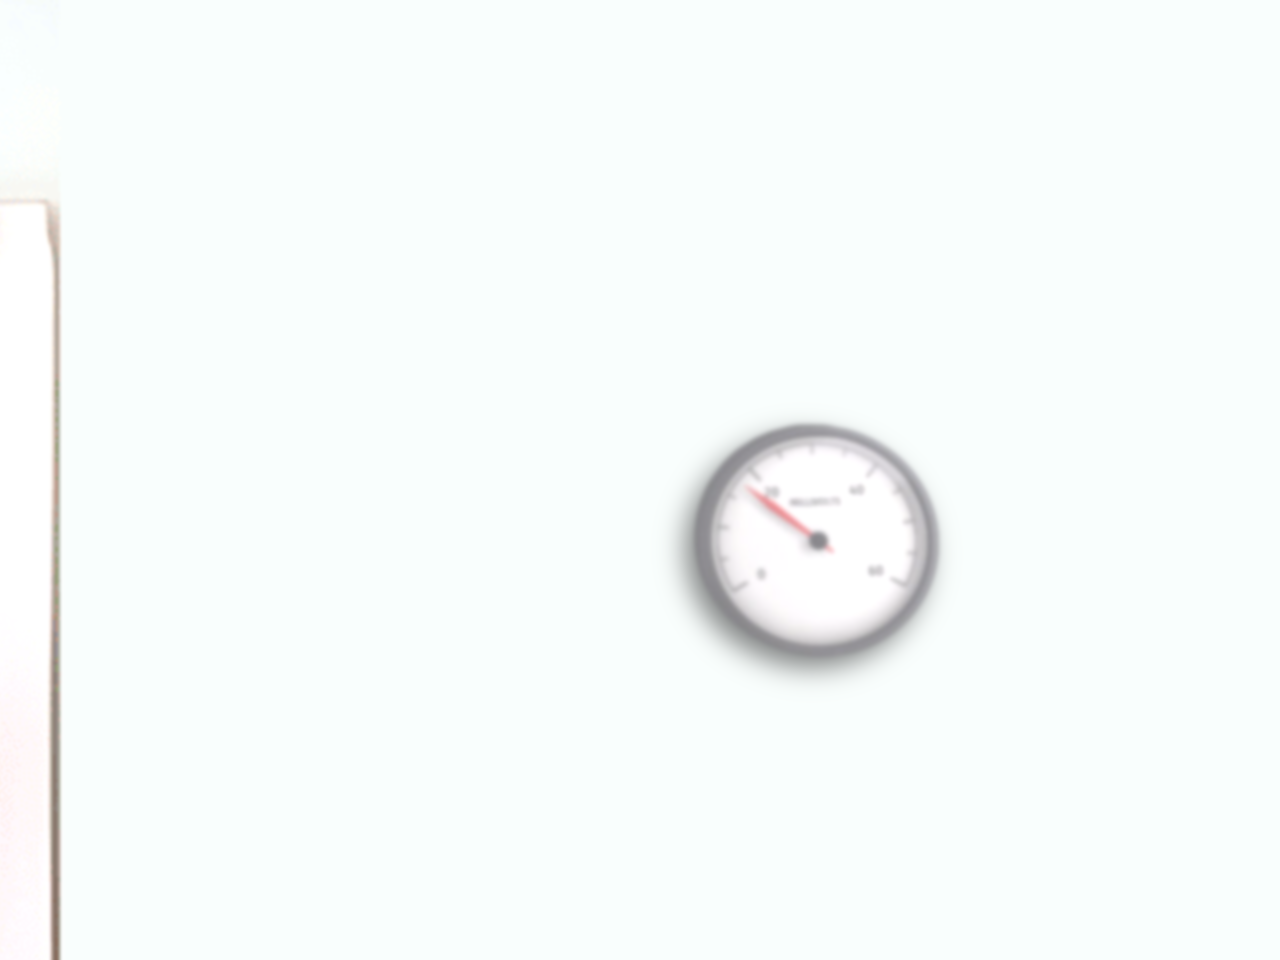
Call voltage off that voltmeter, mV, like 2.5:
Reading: 17.5
